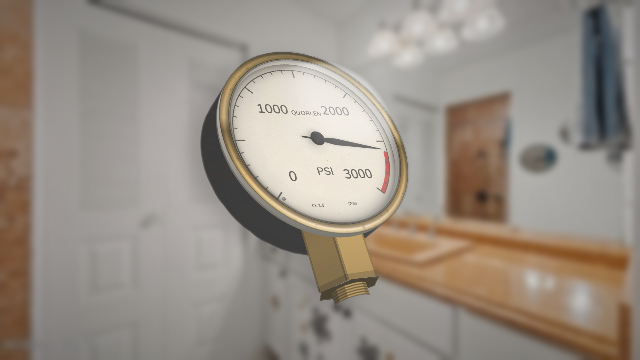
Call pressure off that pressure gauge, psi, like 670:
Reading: 2600
